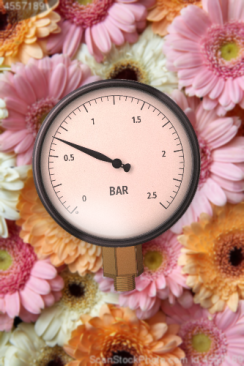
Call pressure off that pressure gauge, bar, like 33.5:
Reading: 0.65
